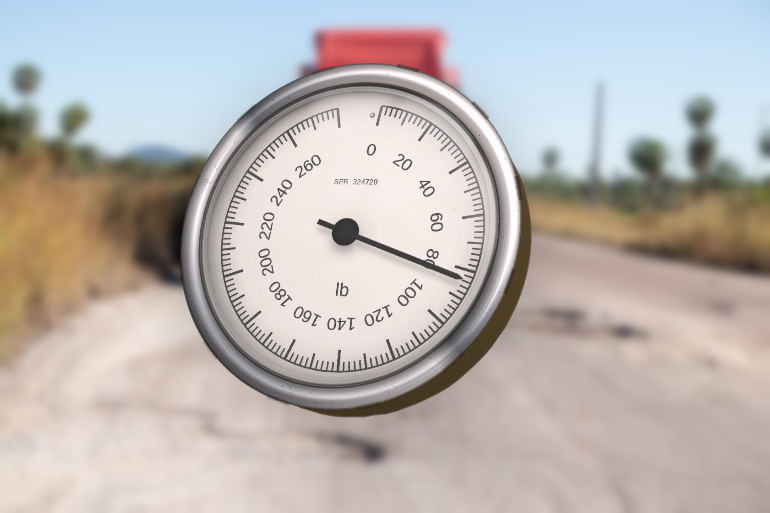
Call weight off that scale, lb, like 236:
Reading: 84
